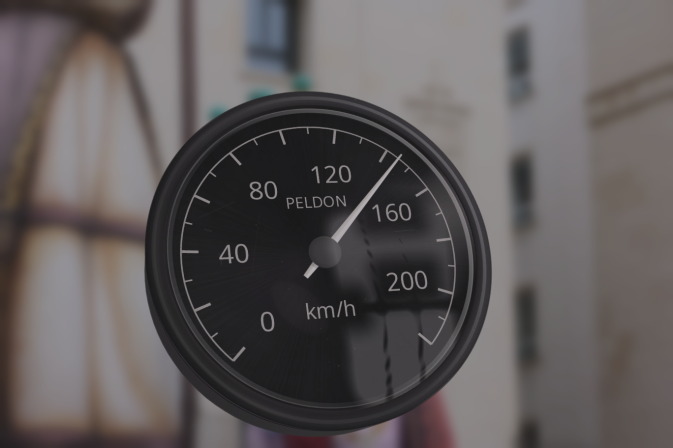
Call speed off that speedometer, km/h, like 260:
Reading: 145
